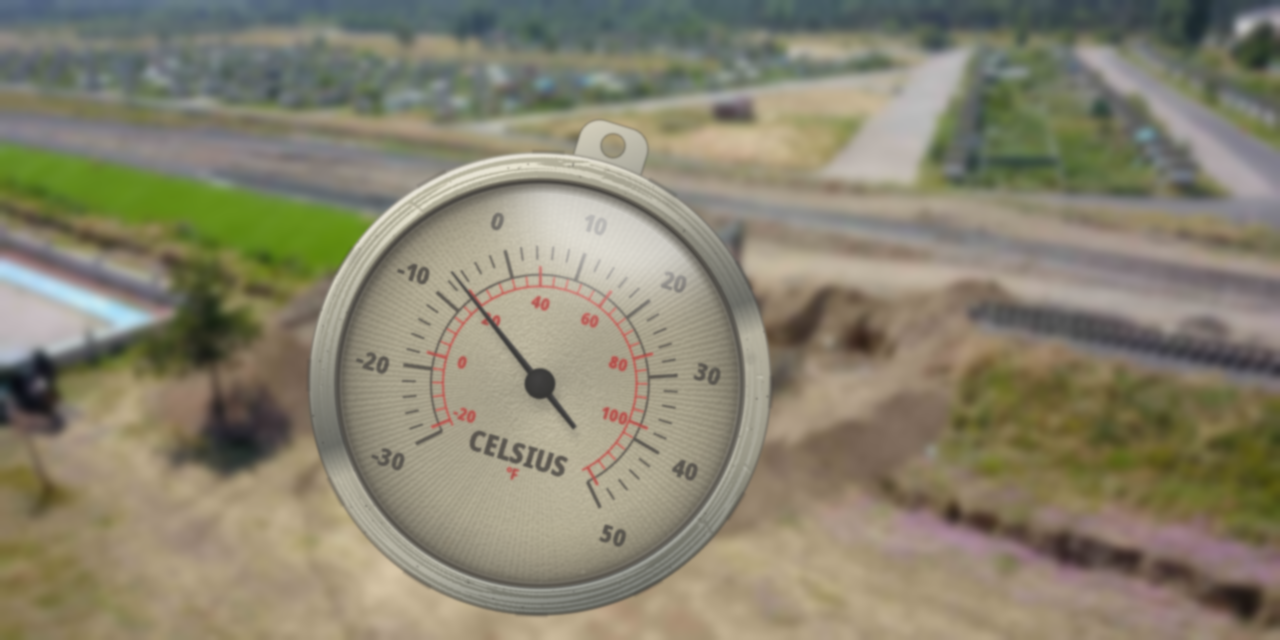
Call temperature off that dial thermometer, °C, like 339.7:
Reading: -7
